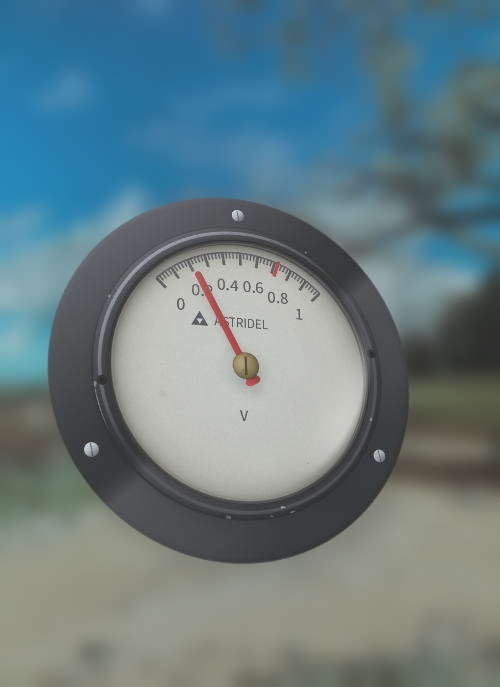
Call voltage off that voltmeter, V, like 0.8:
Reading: 0.2
